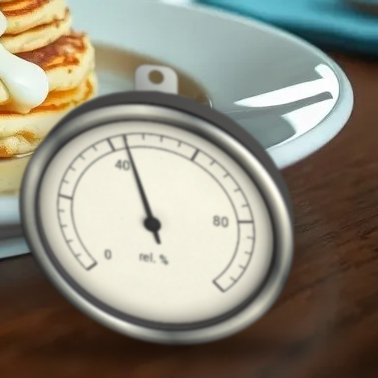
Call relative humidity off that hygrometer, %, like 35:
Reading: 44
